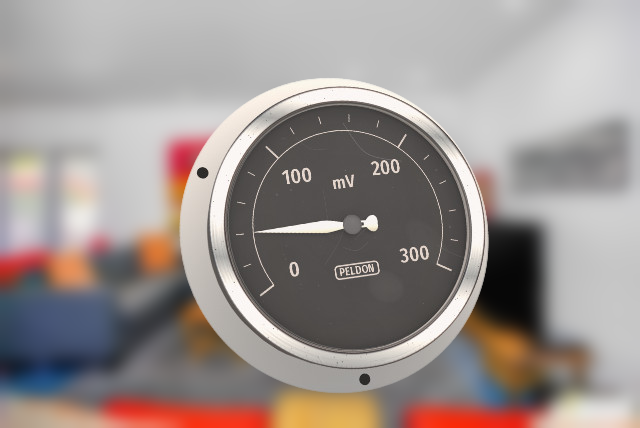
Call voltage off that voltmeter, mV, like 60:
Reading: 40
